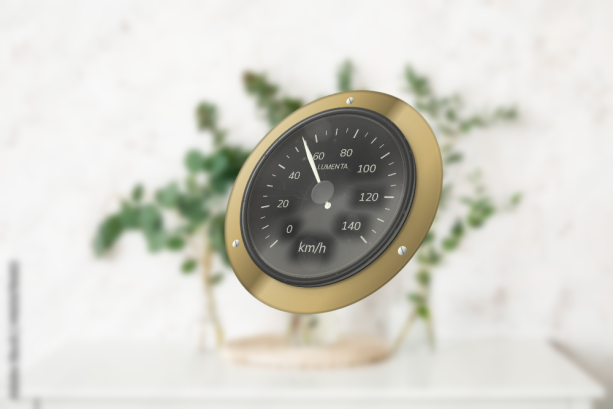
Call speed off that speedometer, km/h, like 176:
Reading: 55
